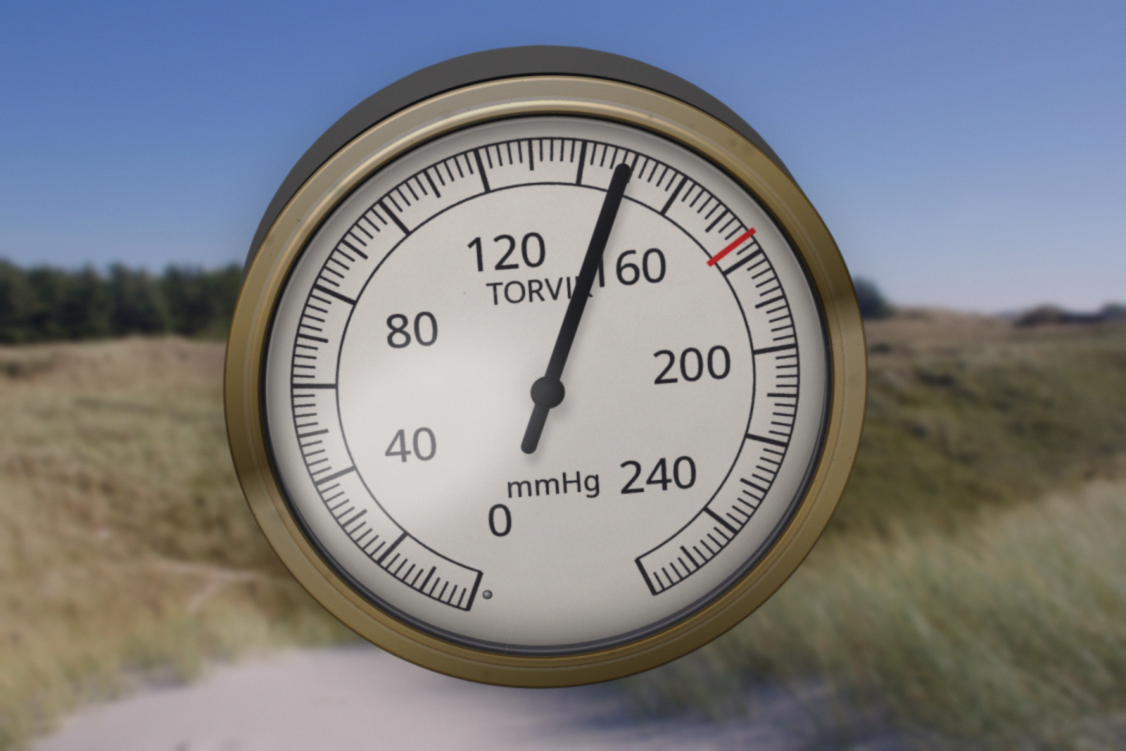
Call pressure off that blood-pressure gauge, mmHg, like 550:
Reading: 148
